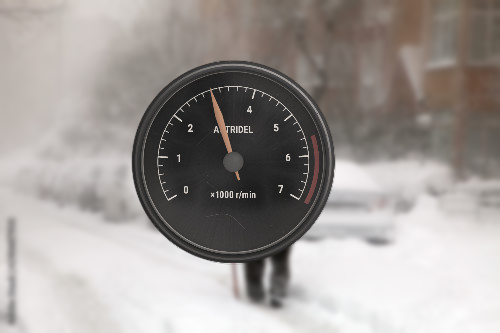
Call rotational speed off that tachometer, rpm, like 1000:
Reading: 3000
